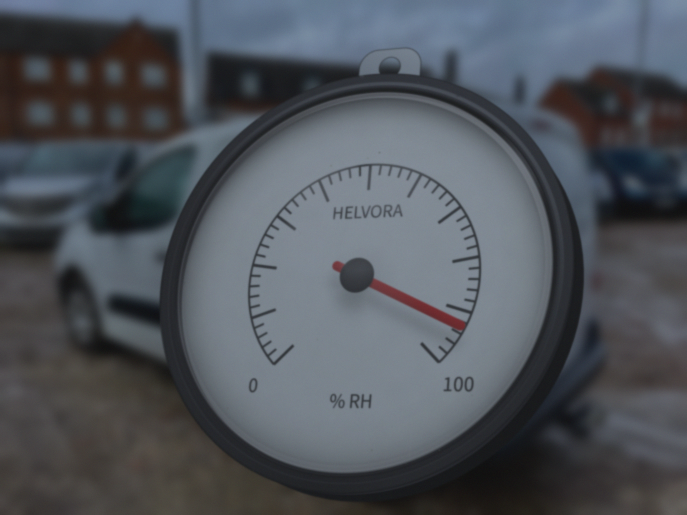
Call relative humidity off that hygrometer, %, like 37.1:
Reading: 93
